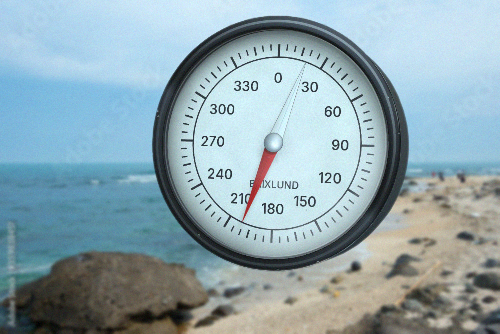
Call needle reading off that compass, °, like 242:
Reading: 200
